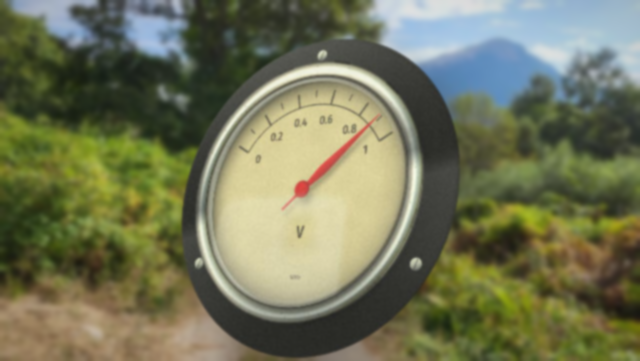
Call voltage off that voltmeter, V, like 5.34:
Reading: 0.9
